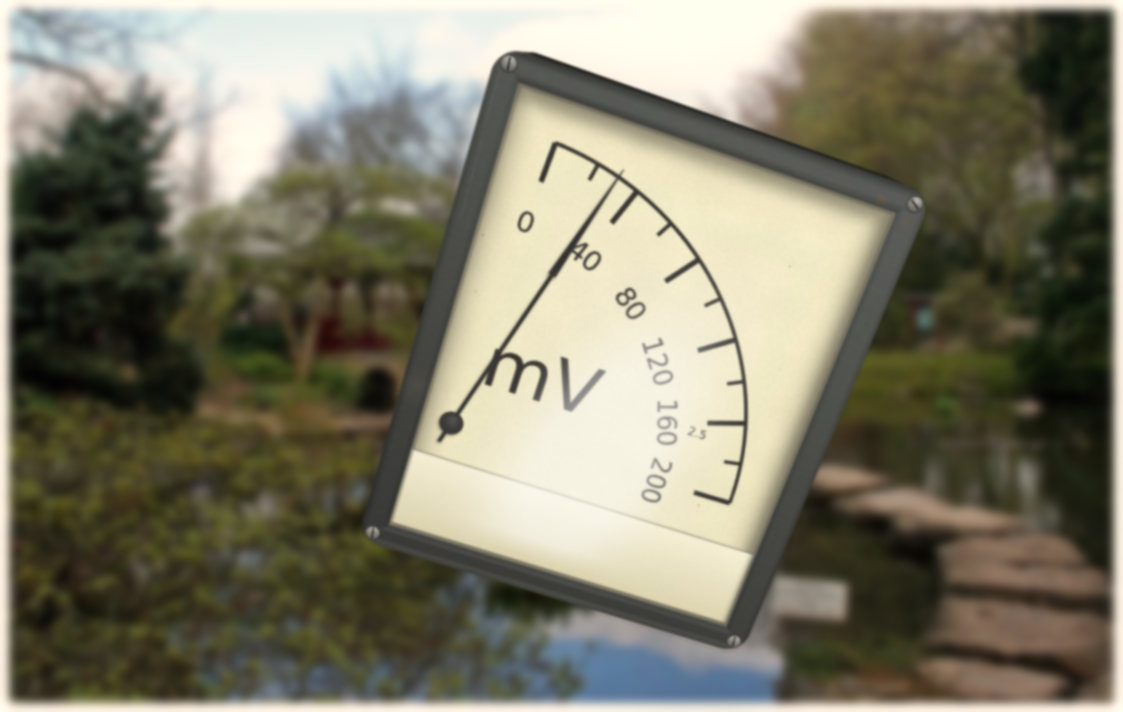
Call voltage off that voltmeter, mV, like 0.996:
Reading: 30
